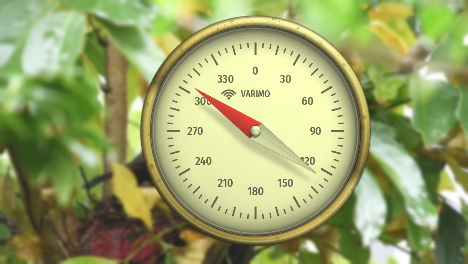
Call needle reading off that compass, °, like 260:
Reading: 305
